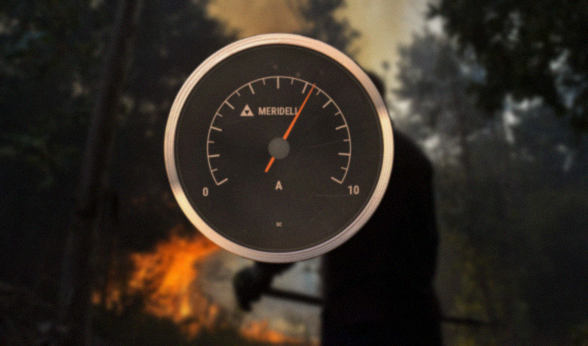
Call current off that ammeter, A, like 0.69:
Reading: 6.25
